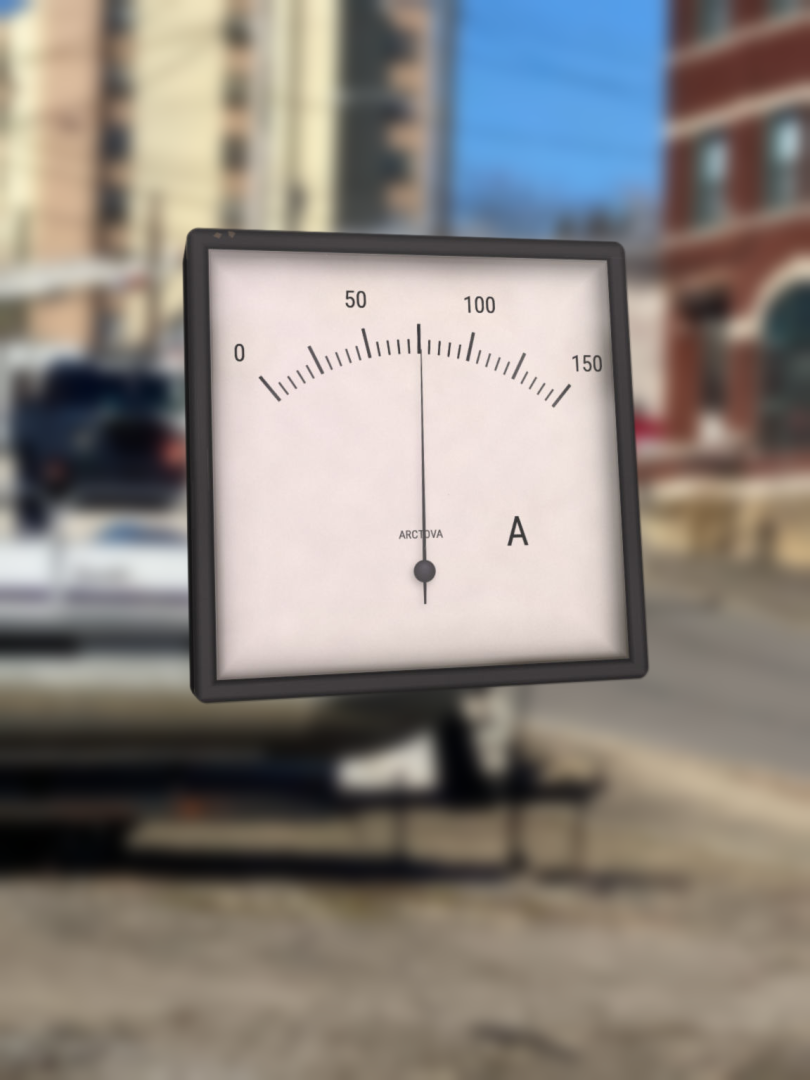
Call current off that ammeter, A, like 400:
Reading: 75
